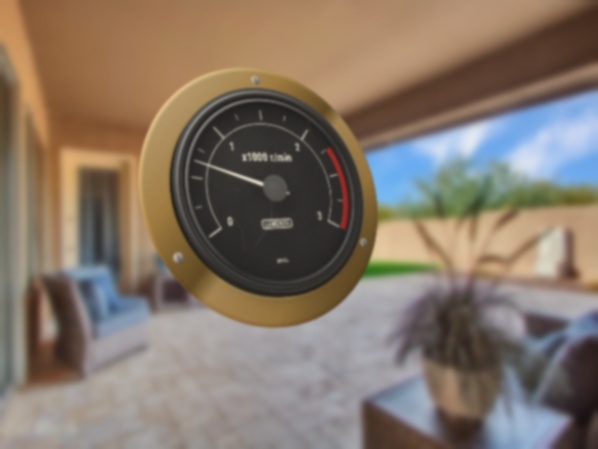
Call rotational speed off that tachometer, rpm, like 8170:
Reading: 625
